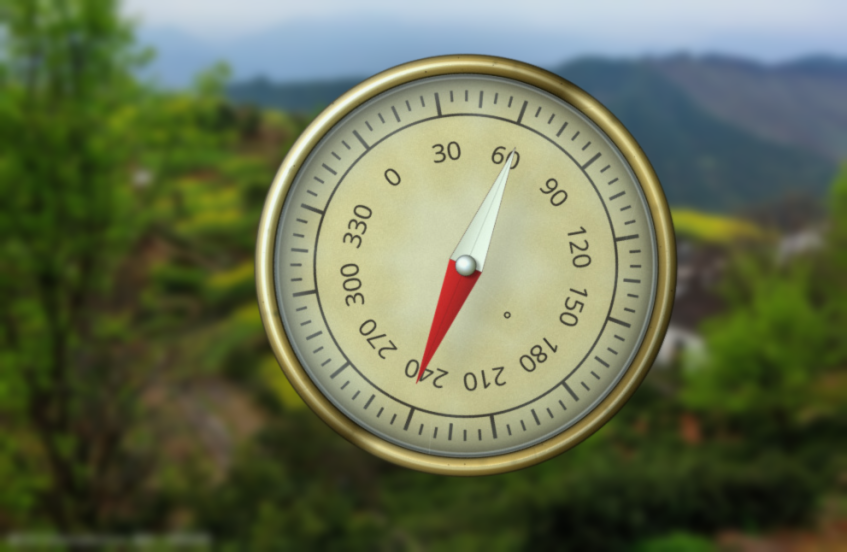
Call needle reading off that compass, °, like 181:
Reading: 242.5
